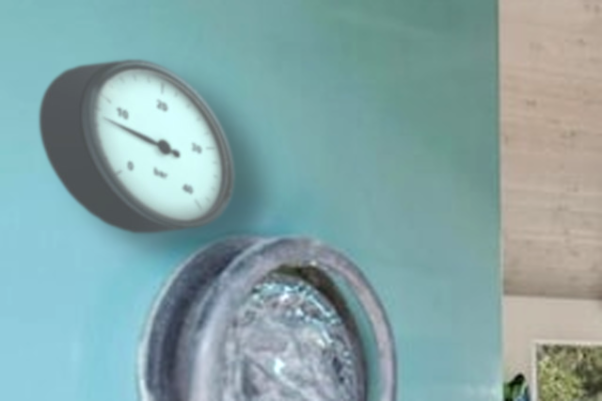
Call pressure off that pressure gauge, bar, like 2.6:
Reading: 7
